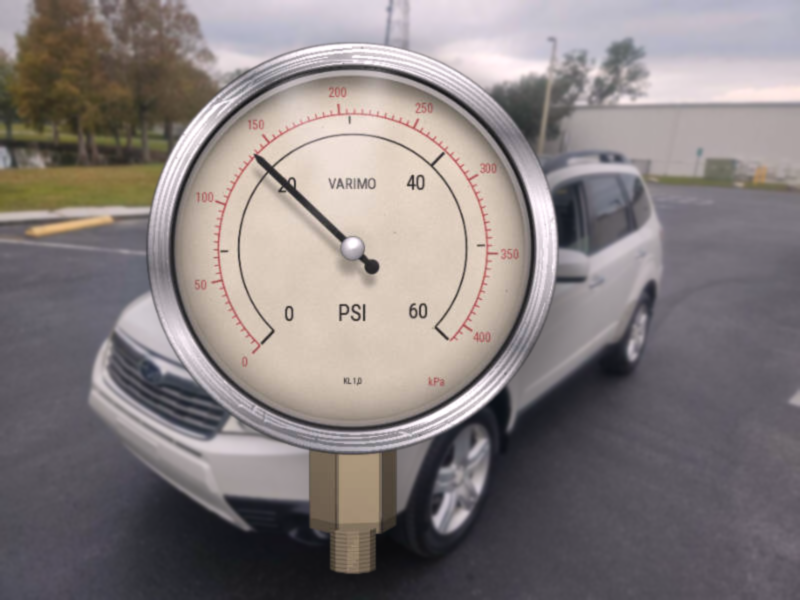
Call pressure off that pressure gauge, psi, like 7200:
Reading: 20
